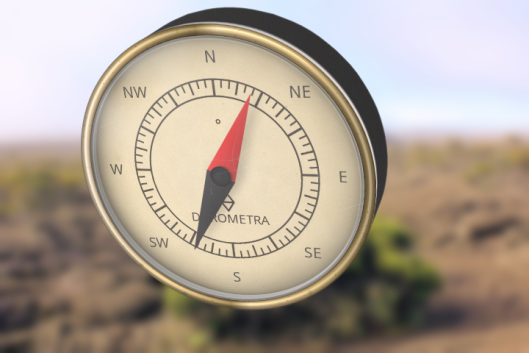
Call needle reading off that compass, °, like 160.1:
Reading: 25
